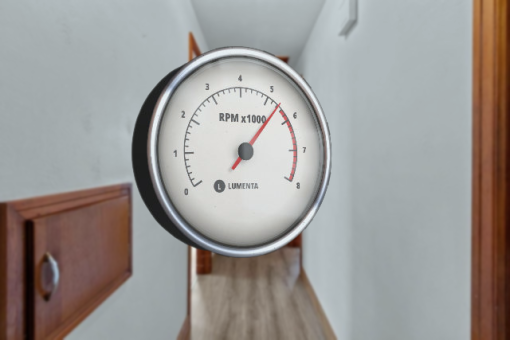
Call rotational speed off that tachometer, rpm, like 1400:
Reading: 5400
